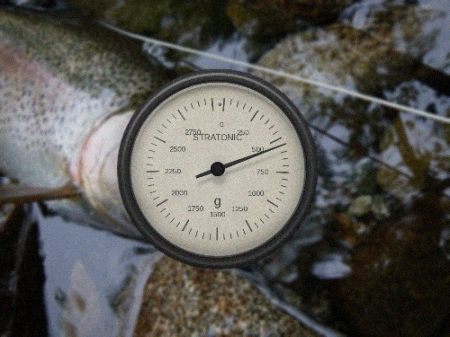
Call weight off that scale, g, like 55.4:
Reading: 550
